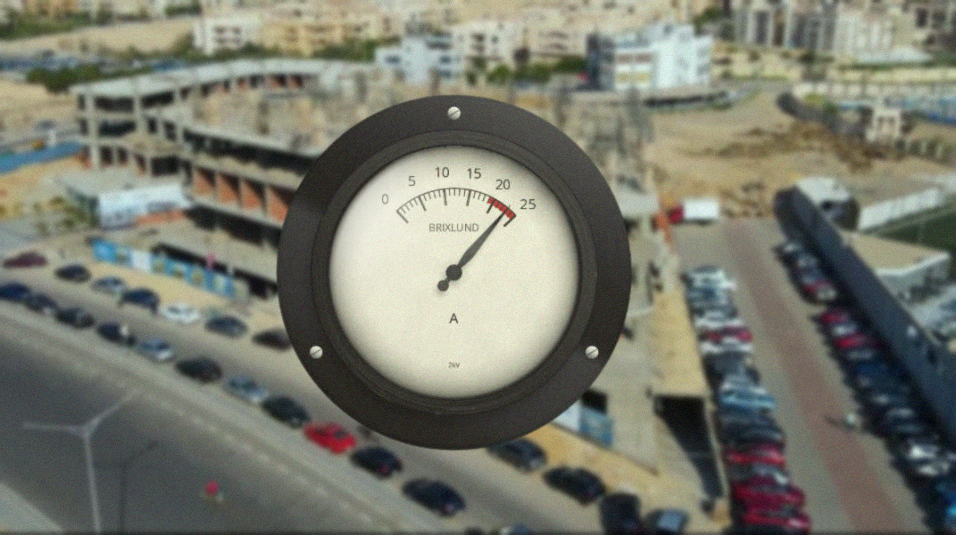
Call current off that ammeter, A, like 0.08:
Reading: 23
